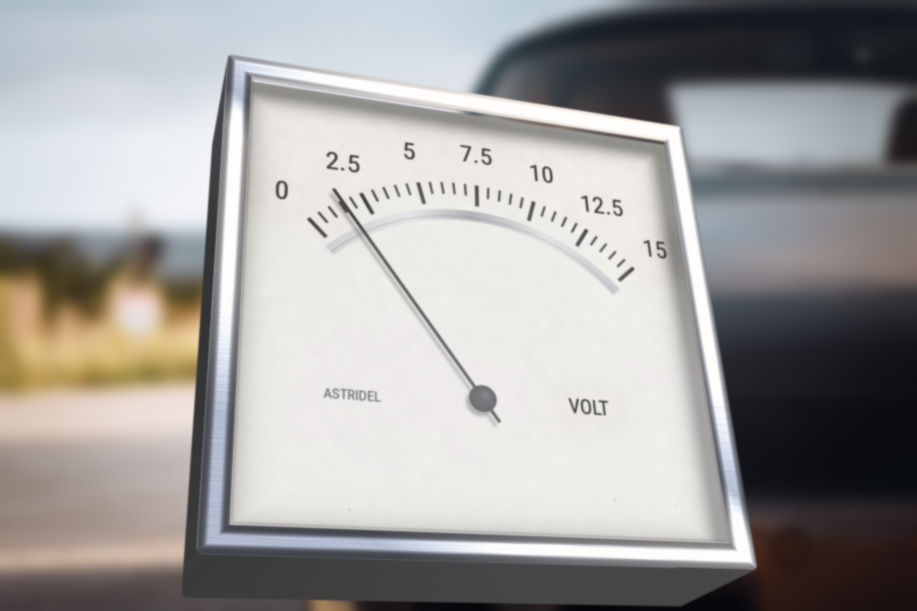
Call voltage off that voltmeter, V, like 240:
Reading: 1.5
